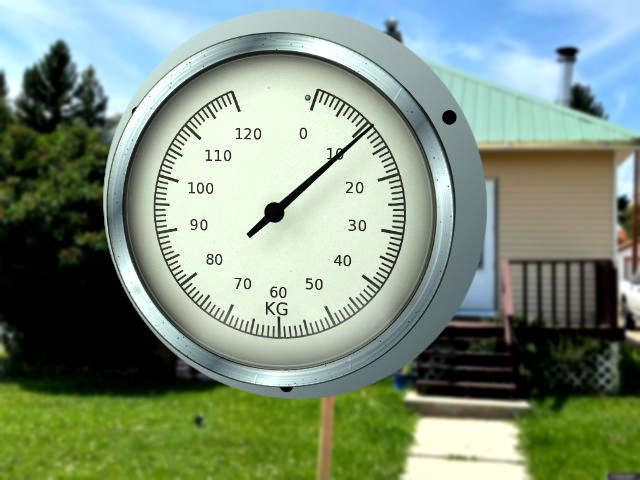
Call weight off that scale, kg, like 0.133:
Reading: 11
